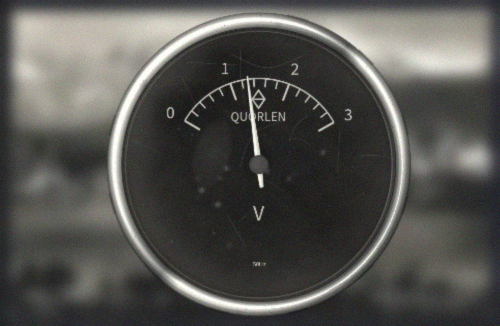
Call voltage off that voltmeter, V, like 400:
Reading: 1.3
